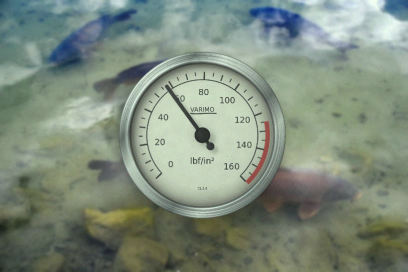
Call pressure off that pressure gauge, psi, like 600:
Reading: 57.5
